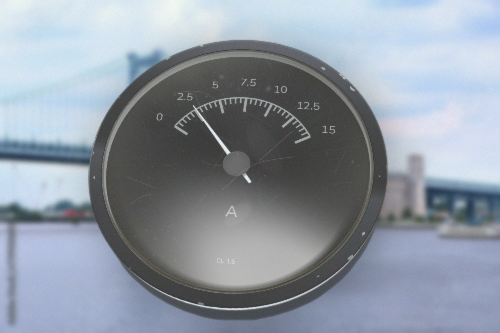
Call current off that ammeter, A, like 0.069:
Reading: 2.5
